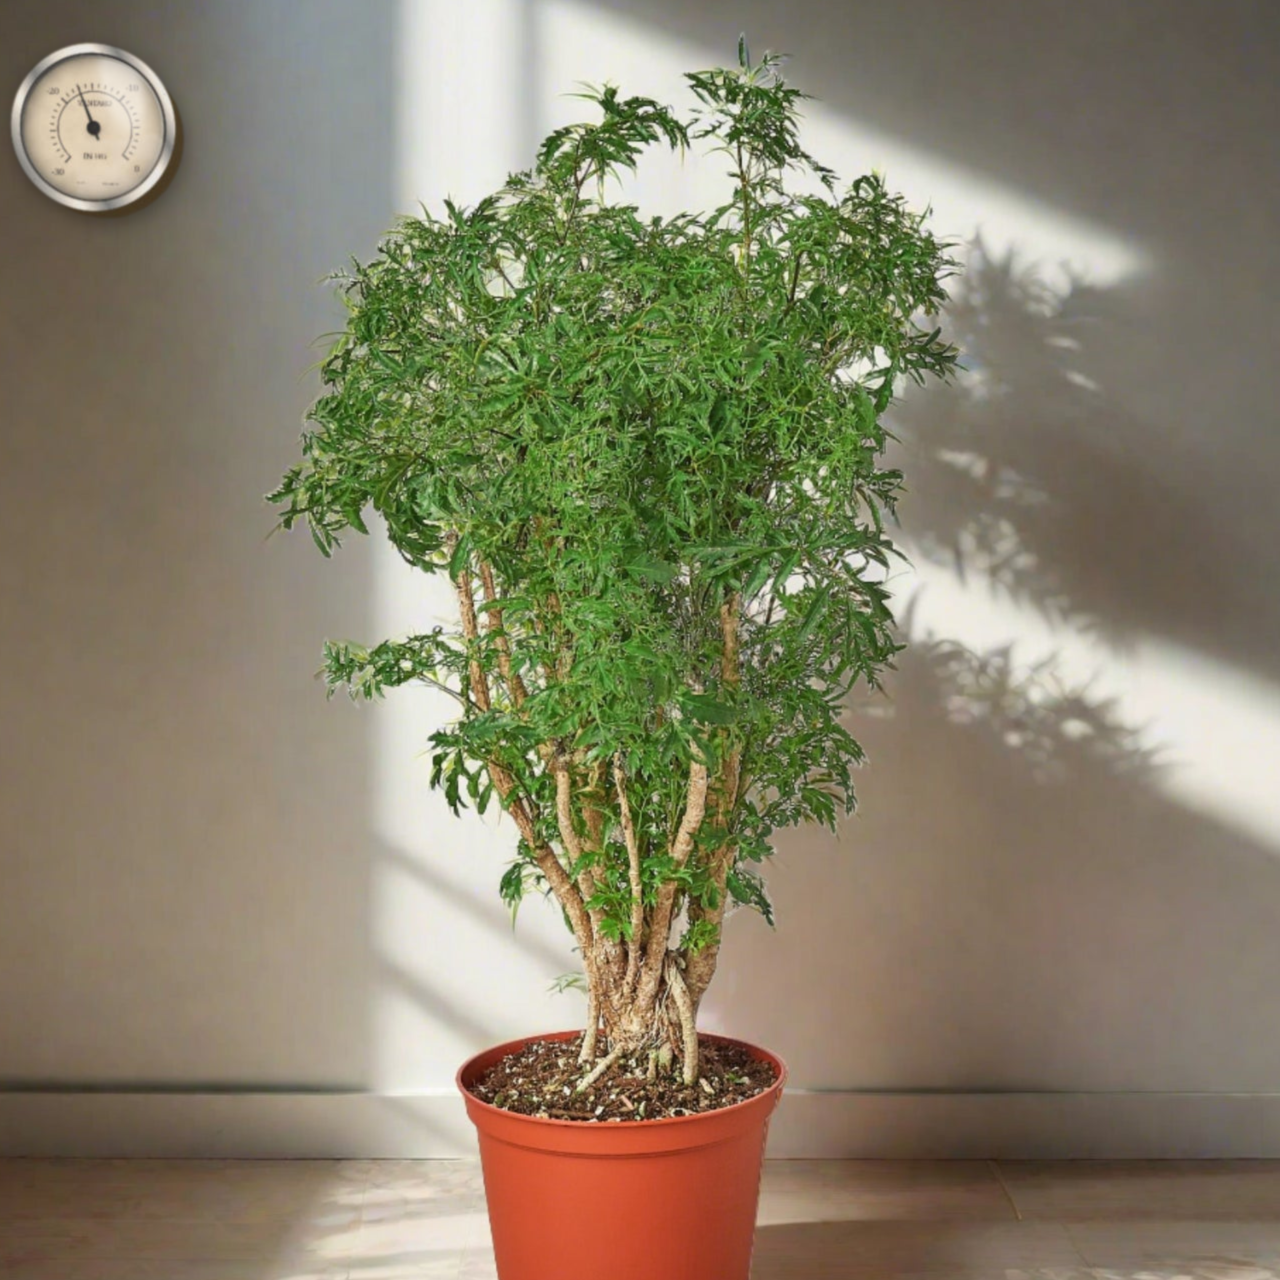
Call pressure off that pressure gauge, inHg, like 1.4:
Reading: -17
